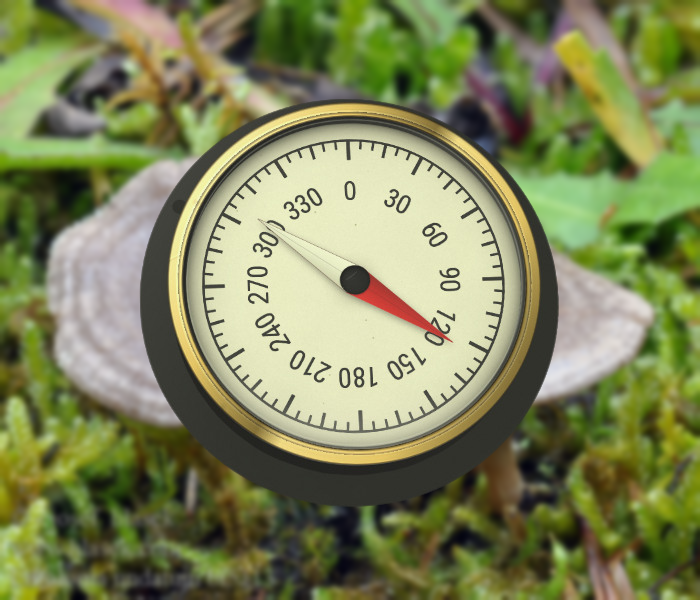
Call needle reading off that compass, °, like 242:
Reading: 125
